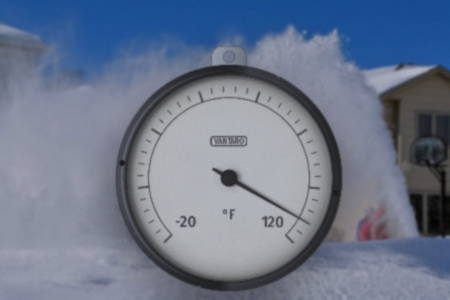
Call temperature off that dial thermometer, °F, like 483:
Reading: 112
